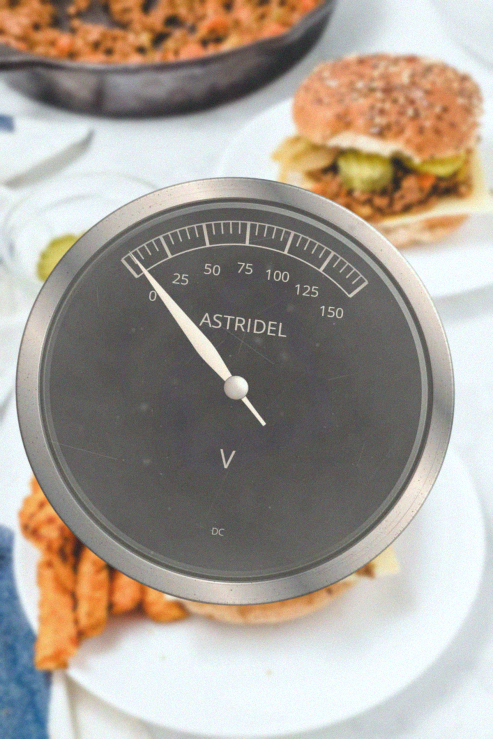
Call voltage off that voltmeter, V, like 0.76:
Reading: 5
